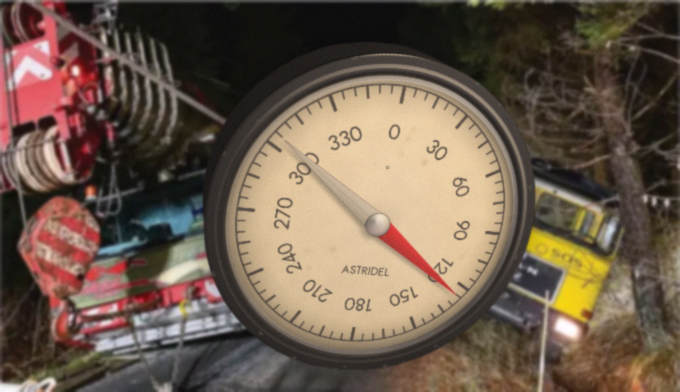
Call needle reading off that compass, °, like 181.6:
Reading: 125
